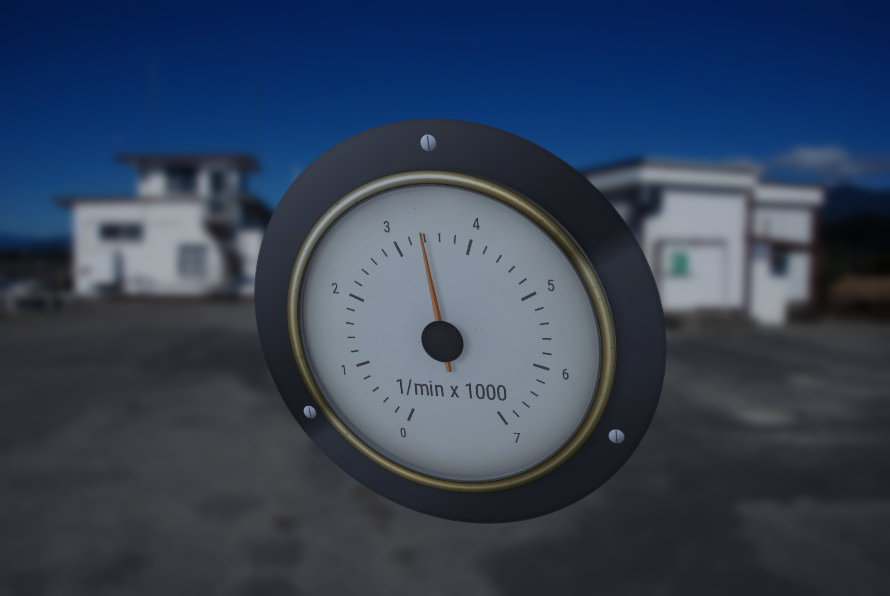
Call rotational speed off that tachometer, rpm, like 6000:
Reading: 3400
